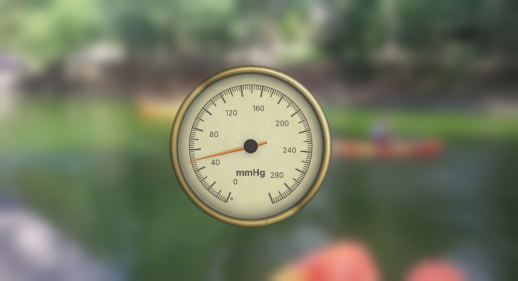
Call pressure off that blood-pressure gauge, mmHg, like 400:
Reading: 50
